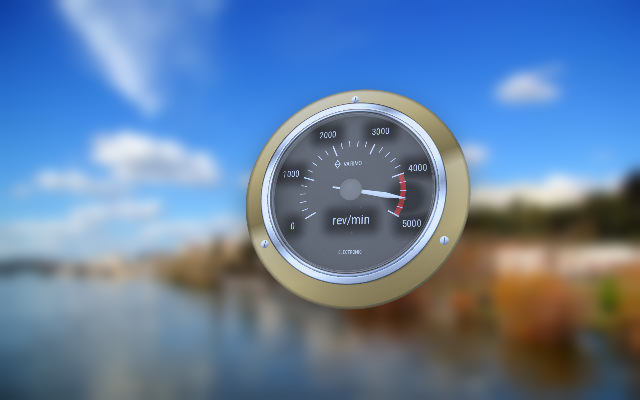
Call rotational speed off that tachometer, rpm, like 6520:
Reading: 4600
